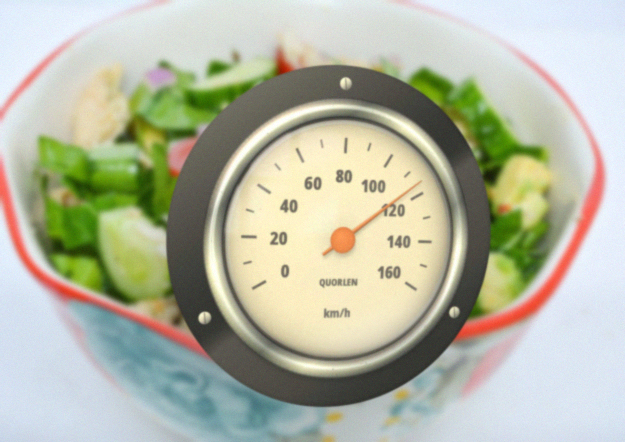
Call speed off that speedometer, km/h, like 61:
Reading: 115
